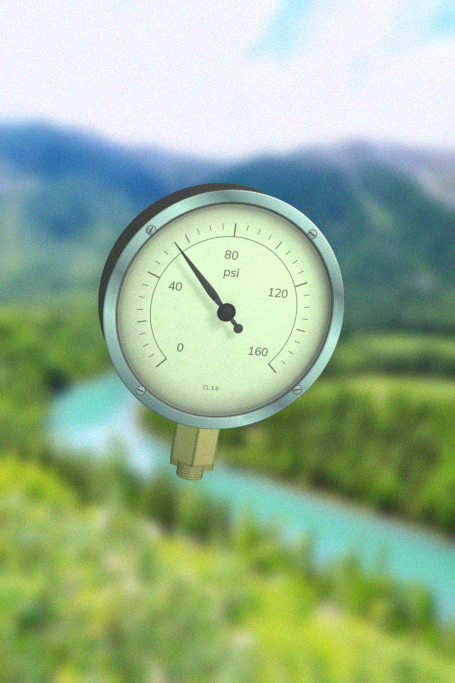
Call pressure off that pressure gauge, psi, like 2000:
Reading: 55
